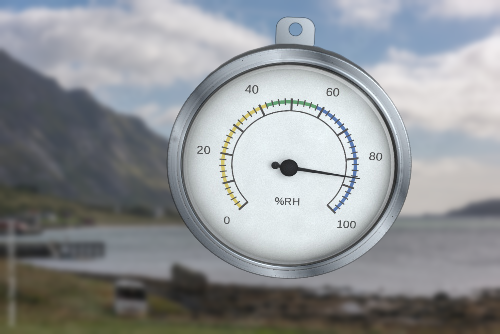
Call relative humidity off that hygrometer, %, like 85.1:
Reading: 86
